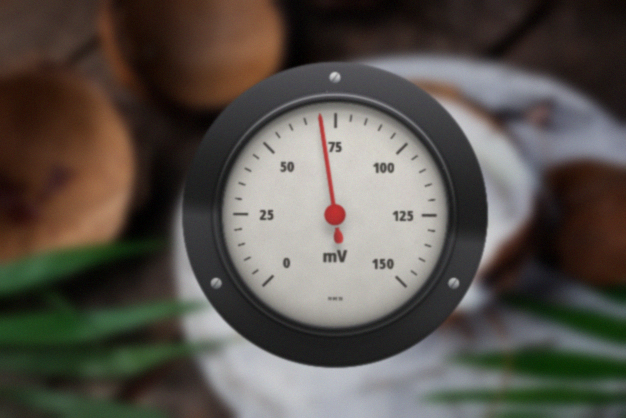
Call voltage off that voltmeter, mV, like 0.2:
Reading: 70
